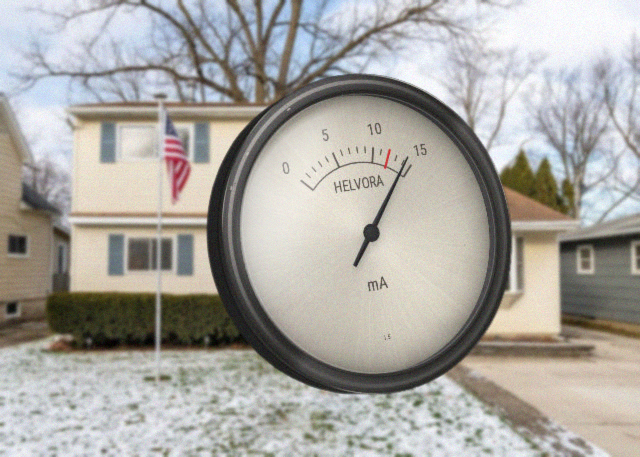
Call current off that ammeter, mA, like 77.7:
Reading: 14
